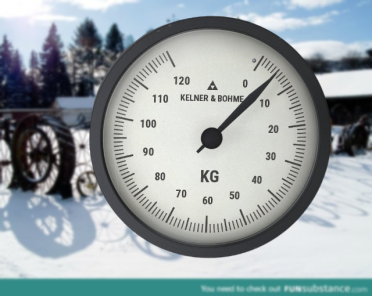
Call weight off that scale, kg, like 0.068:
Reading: 5
